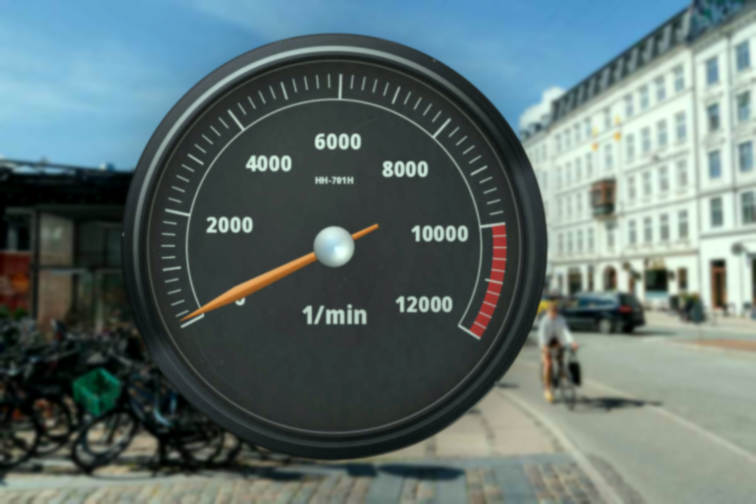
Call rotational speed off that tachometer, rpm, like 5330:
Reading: 100
